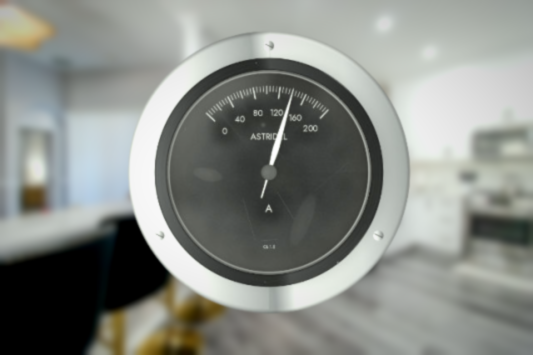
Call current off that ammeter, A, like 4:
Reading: 140
